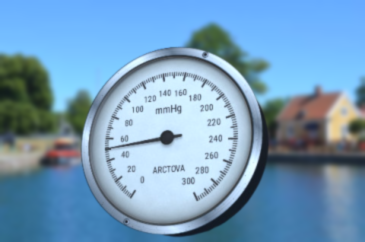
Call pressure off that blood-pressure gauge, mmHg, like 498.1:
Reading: 50
